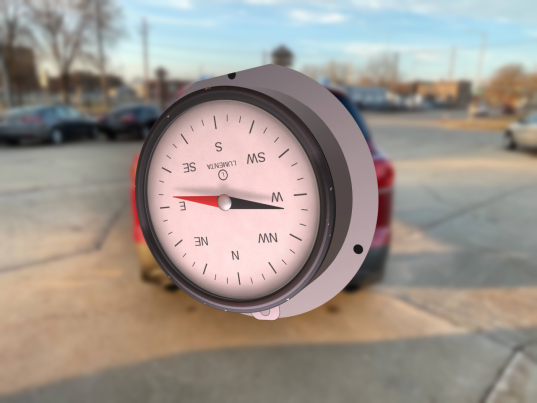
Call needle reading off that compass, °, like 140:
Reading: 100
